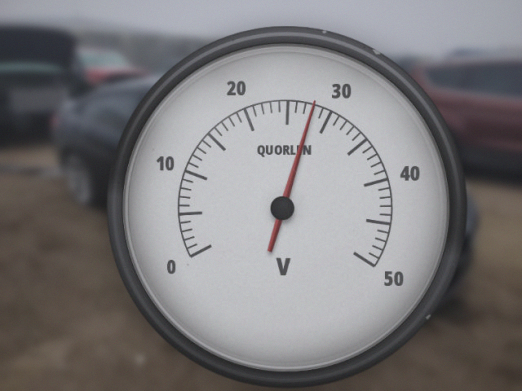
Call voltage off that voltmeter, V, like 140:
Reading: 28
